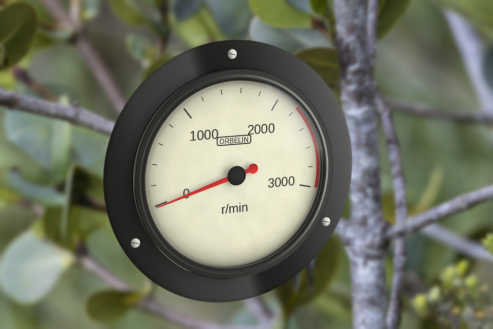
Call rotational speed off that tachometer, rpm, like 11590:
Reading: 0
